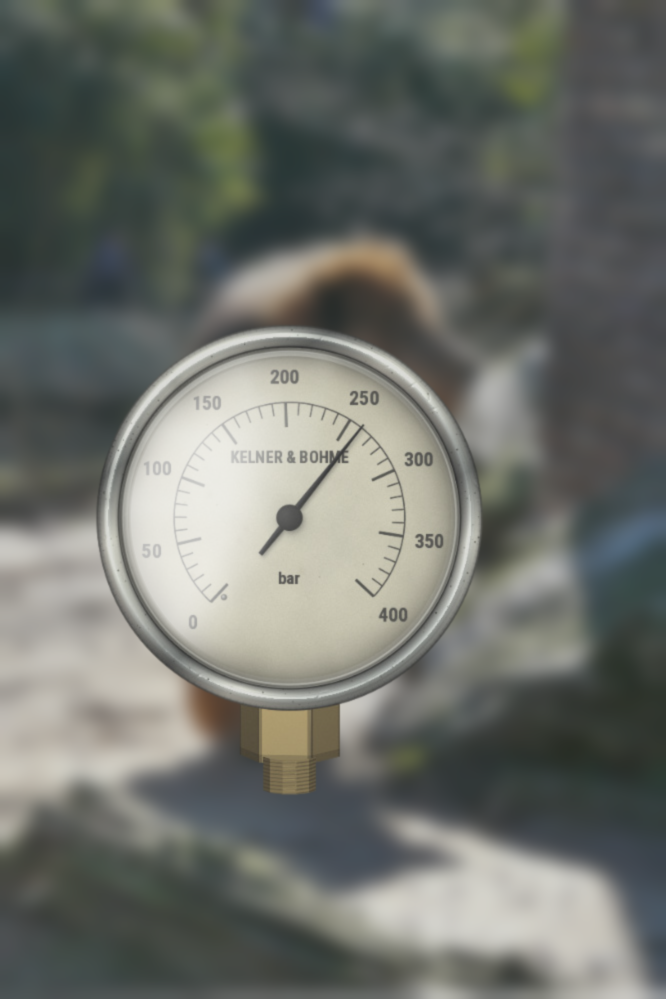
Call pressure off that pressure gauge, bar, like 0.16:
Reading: 260
